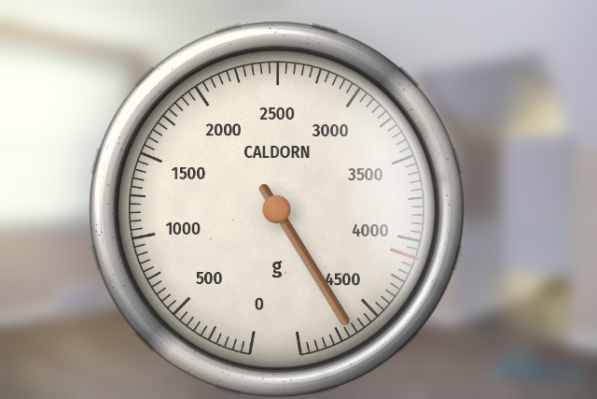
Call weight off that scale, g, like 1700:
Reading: 4675
